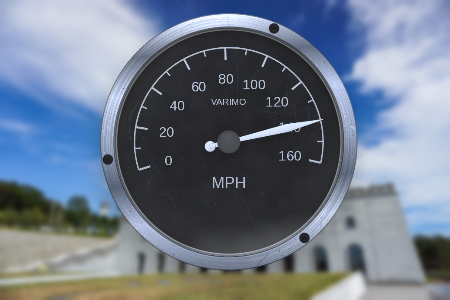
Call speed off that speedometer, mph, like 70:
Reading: 140
